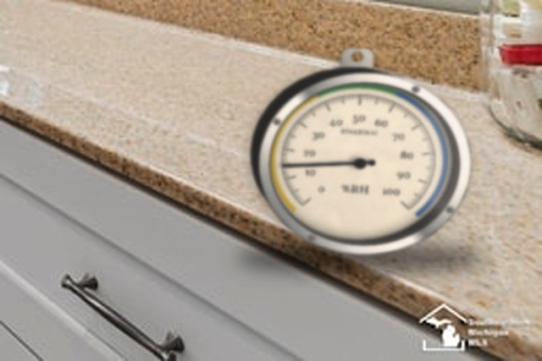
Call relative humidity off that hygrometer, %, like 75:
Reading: 15
